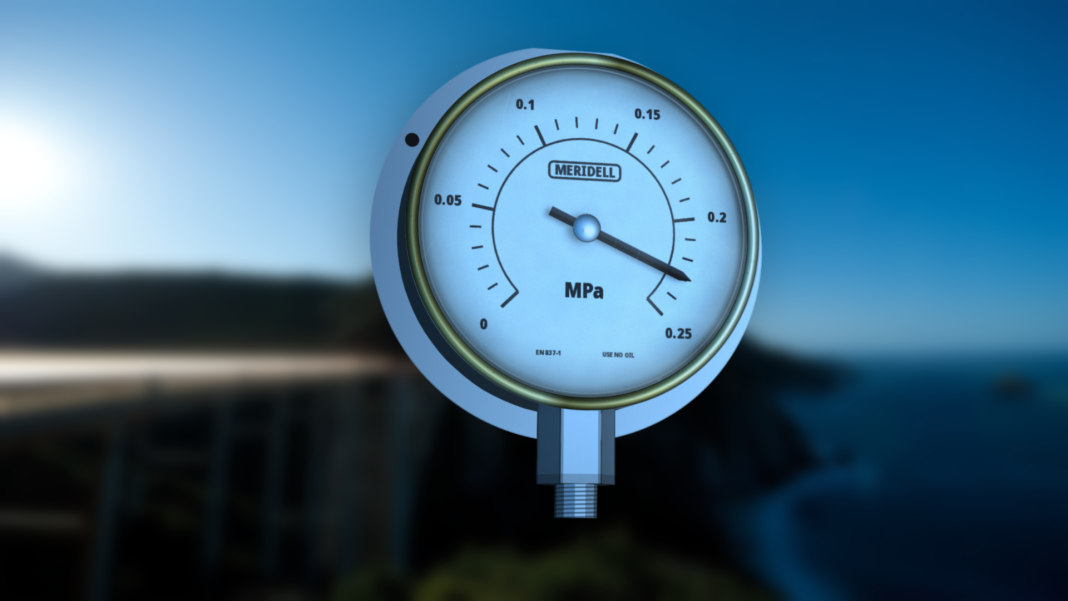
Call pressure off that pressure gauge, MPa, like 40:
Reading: 0.23
